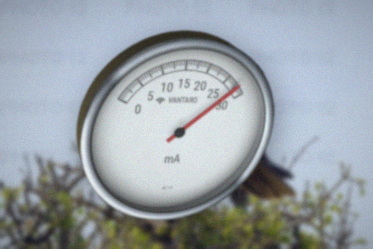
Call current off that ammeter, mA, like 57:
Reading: 27.5
